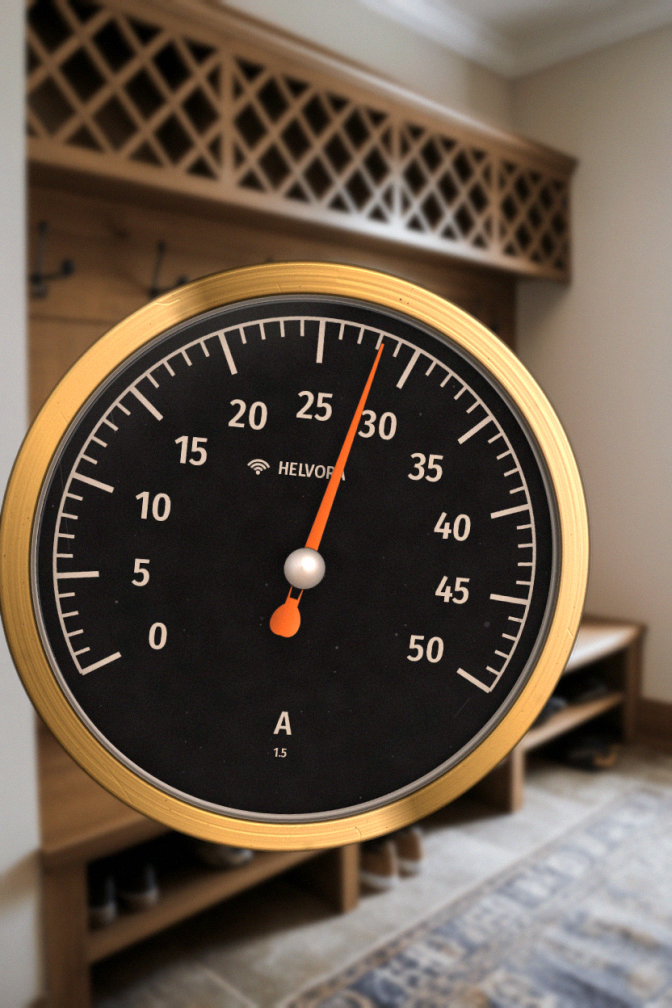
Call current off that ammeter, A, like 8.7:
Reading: 28
